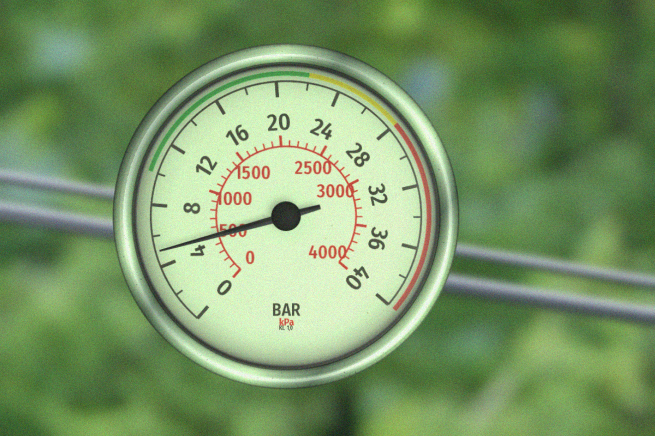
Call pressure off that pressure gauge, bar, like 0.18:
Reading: 5
